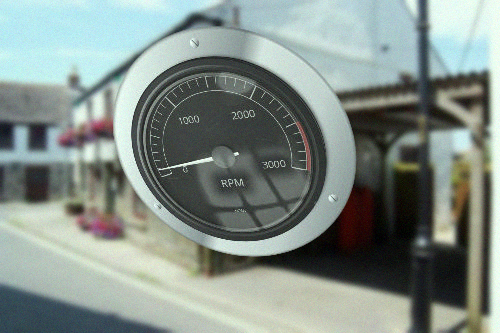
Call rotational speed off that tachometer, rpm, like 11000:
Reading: 100
